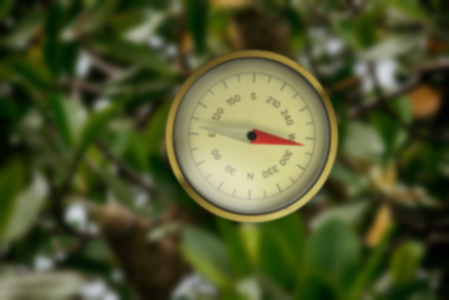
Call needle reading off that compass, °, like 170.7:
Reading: 277.5
